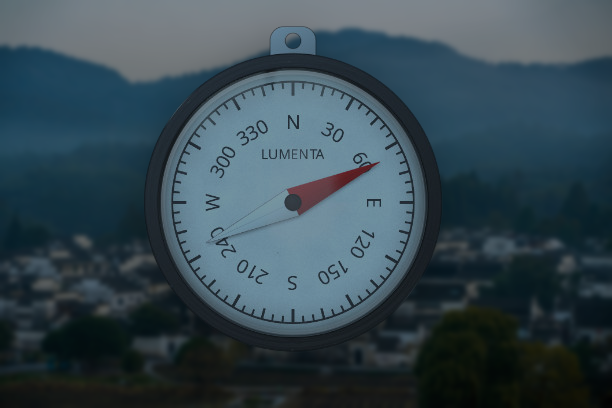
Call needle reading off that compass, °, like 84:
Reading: 65
